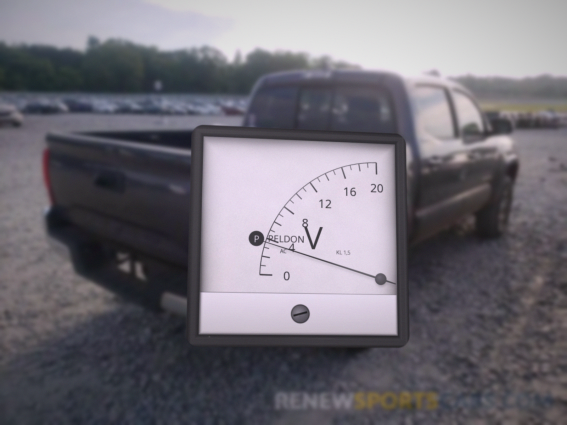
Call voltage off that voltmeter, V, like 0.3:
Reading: 3.5
